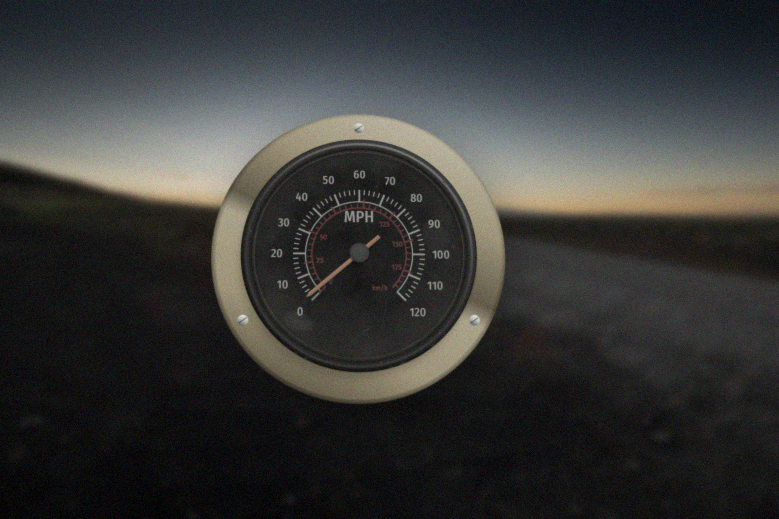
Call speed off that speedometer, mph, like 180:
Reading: 2
